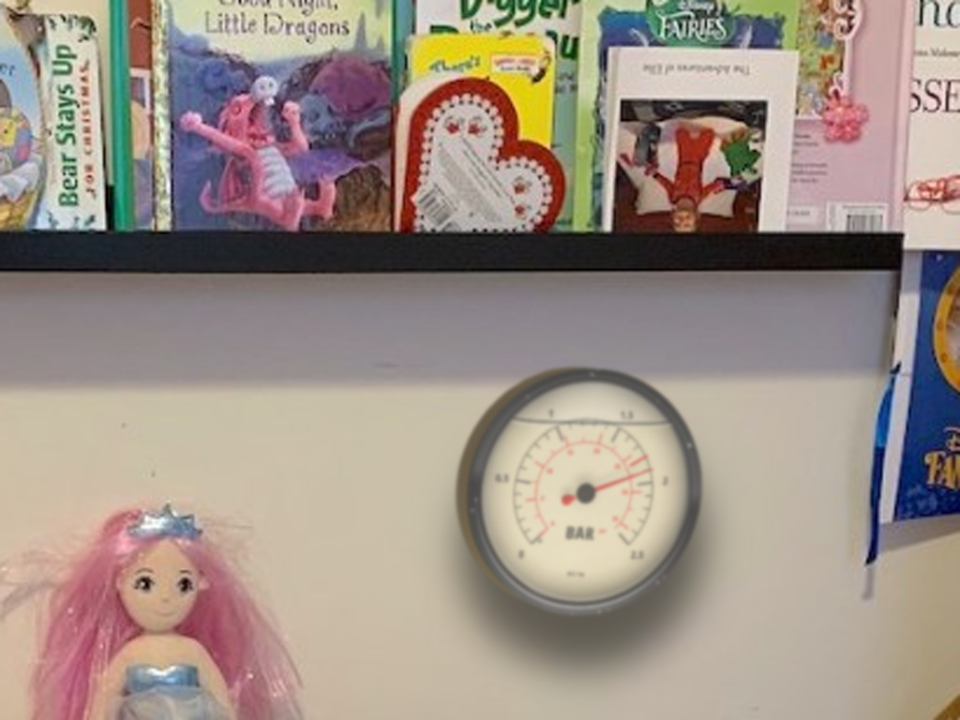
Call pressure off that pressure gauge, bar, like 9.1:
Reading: 1.9
